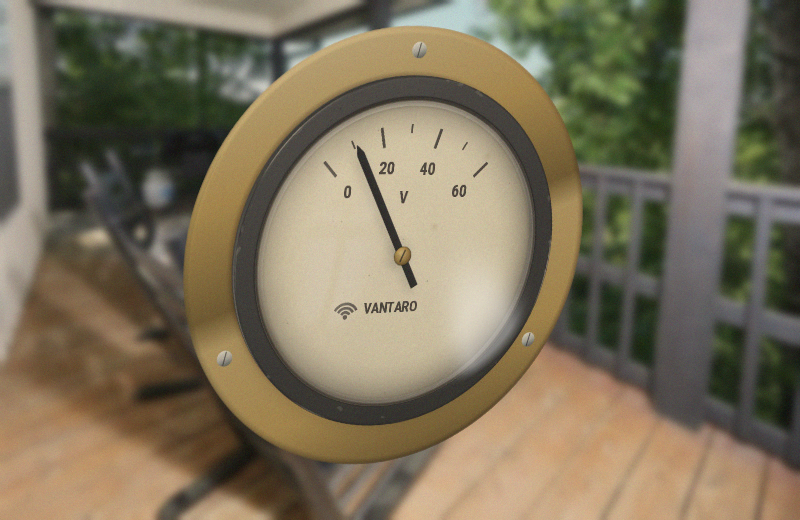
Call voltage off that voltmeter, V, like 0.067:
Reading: 10
